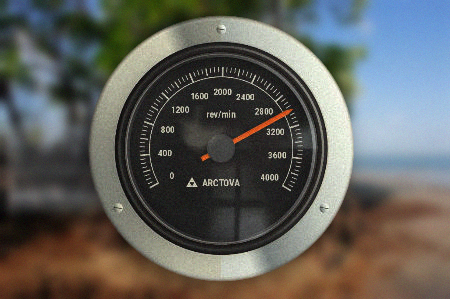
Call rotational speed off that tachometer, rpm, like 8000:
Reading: 3000
